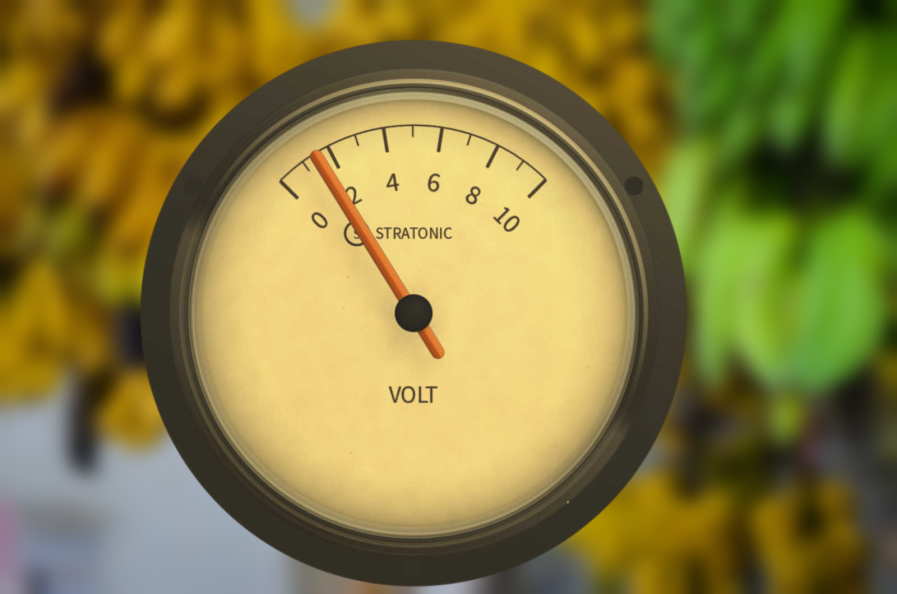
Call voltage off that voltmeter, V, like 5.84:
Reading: 1.5
